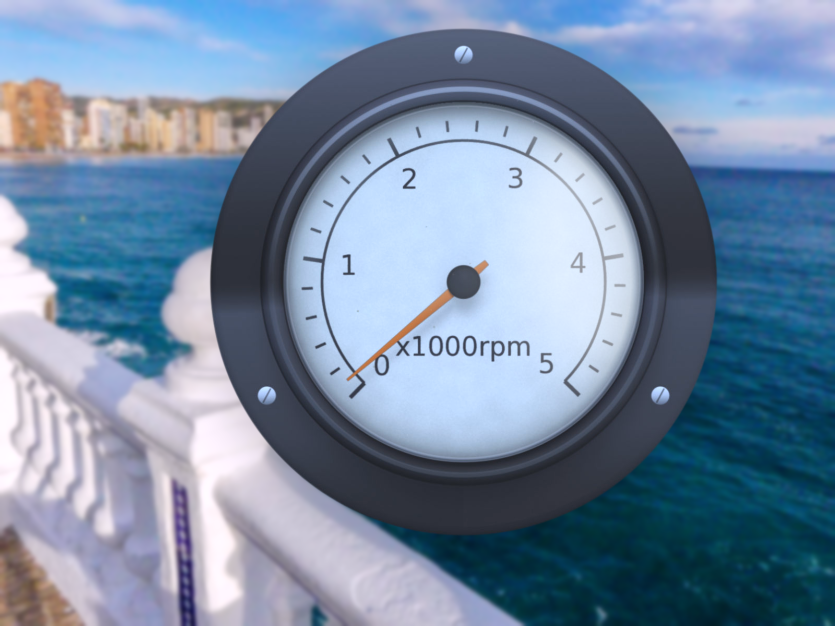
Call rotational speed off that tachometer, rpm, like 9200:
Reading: 100
